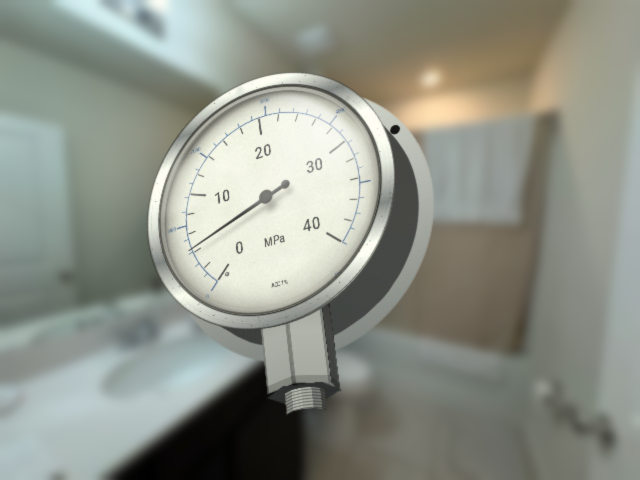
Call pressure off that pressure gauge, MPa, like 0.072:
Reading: 4
